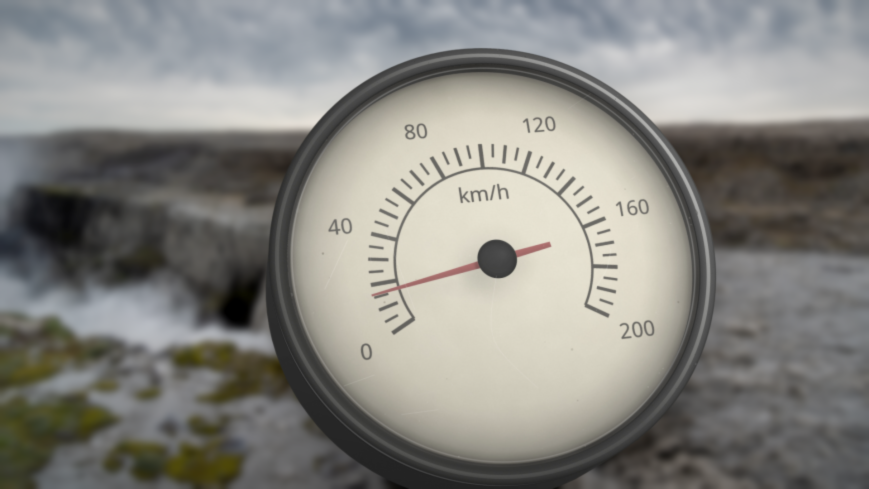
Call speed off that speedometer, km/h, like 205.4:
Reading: 15
